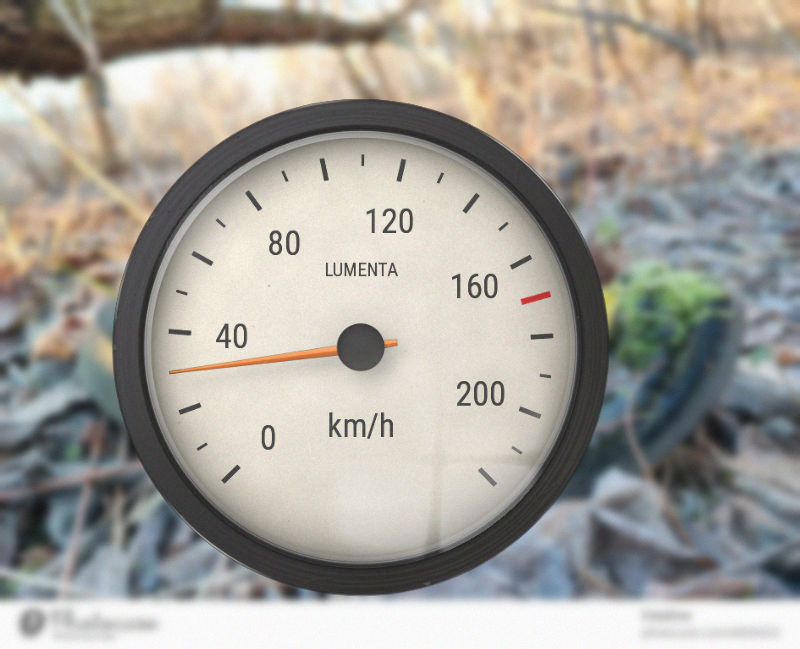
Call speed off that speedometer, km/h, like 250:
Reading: 30
